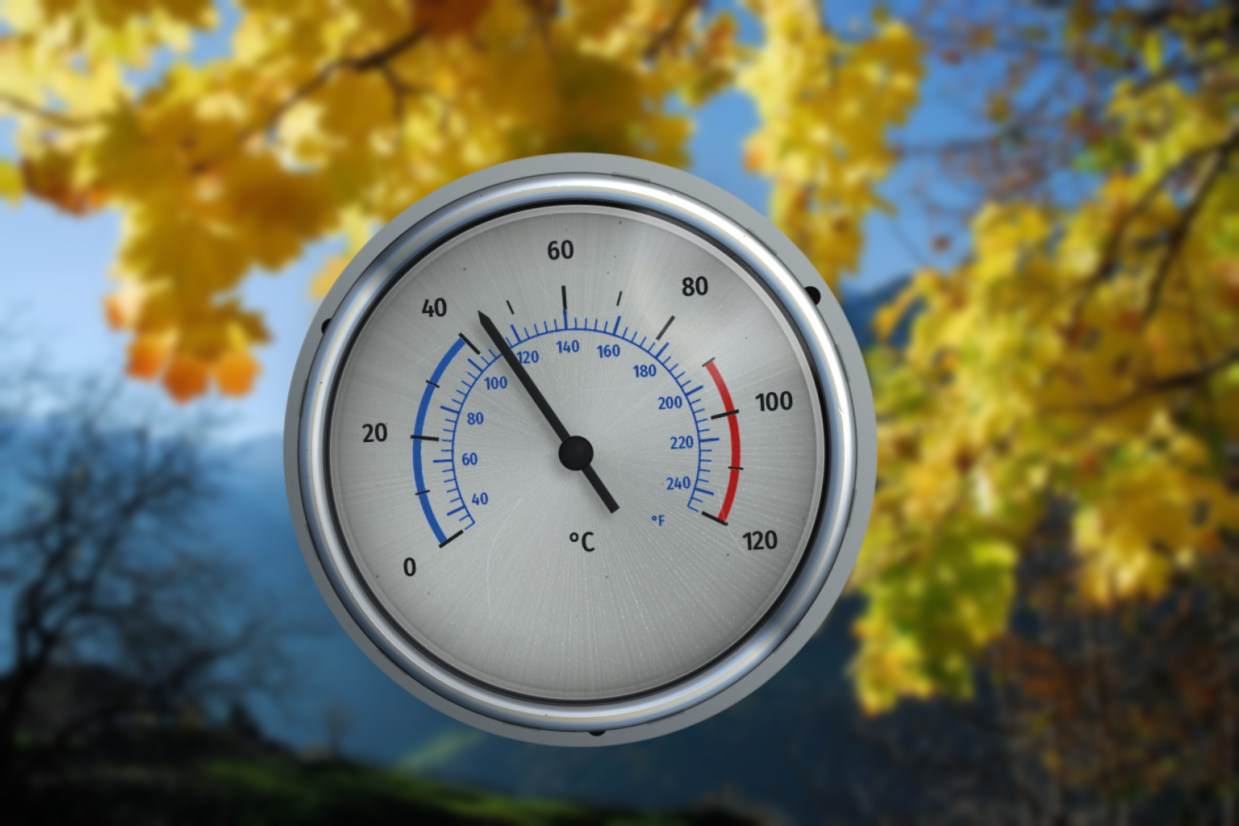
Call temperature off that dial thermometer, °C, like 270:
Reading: 45
